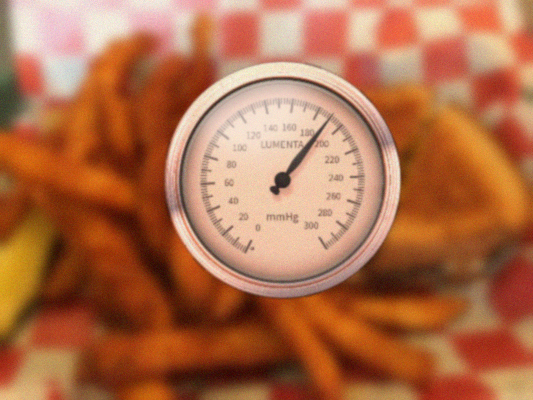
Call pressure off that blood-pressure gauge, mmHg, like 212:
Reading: 190
